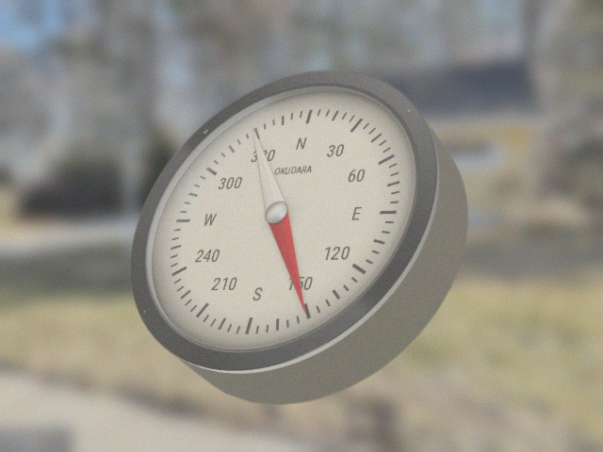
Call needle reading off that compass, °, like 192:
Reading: 150
